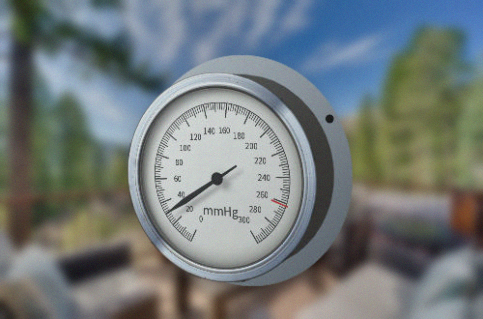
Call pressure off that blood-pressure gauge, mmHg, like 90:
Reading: 30
